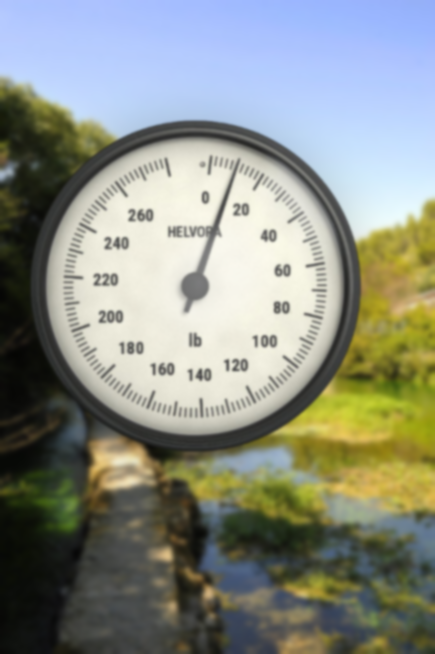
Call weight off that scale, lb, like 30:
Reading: 10
